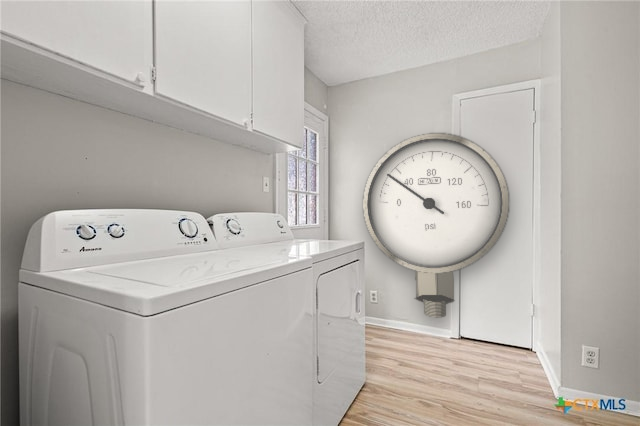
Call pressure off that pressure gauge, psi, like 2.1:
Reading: 30
